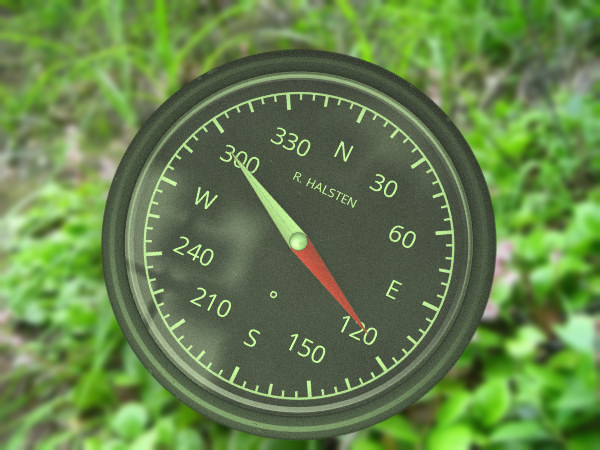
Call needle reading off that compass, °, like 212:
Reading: 117.5
